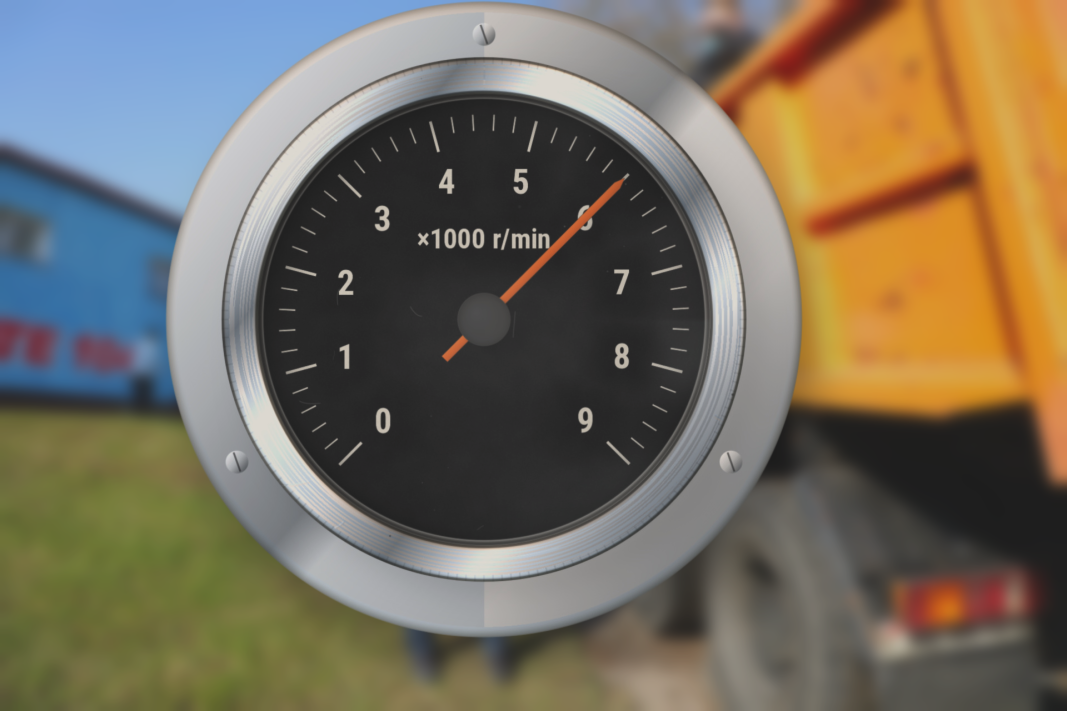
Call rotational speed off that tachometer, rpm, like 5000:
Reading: 6000
